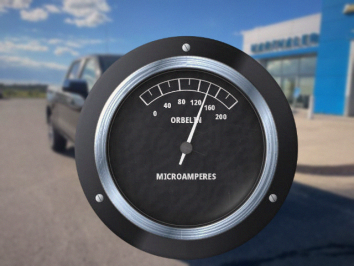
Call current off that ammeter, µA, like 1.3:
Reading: 140
